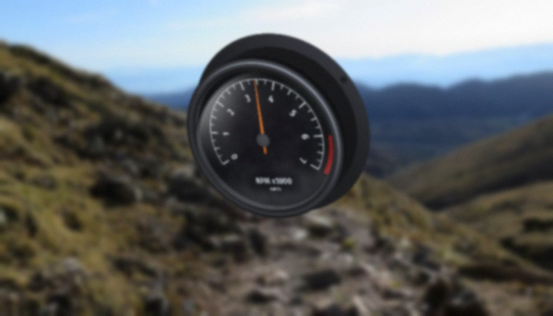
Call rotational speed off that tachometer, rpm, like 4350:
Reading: 3500
